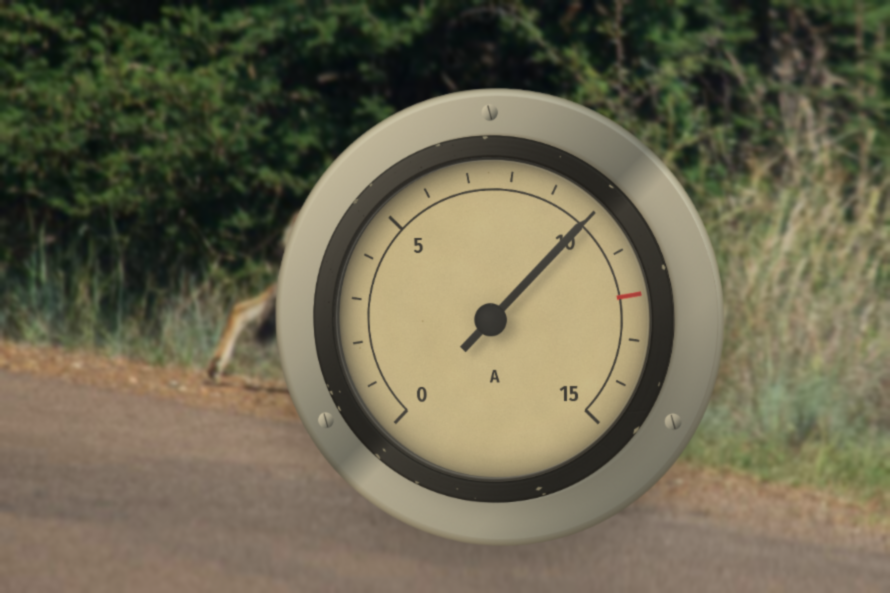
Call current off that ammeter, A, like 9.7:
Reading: 10
